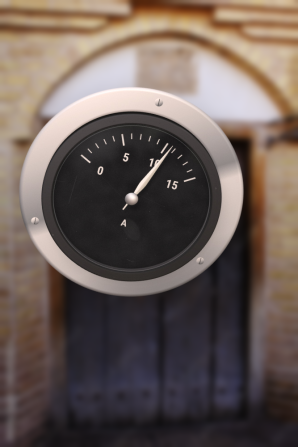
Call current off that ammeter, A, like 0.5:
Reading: 10.5
